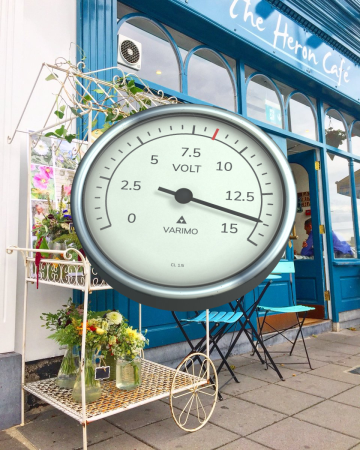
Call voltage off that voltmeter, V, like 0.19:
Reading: 14
